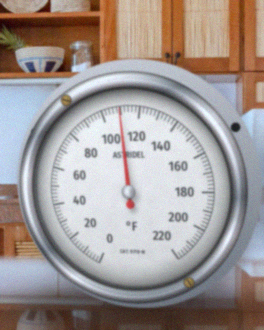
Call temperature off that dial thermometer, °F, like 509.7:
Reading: 110
